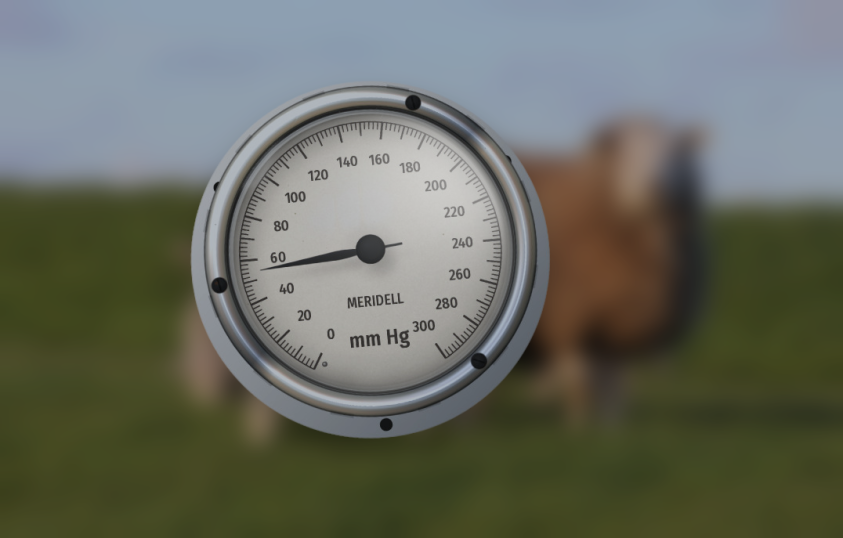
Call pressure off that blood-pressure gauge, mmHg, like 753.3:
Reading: 54
